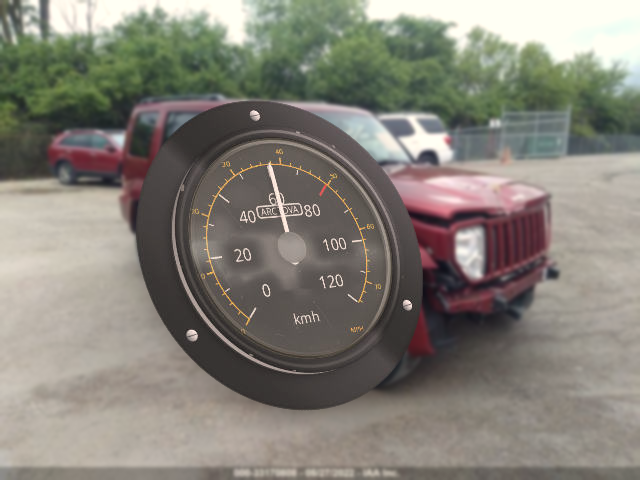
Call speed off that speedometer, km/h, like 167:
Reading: 60
